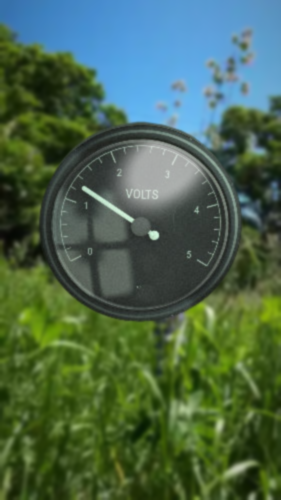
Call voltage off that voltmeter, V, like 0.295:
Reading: 1.3
